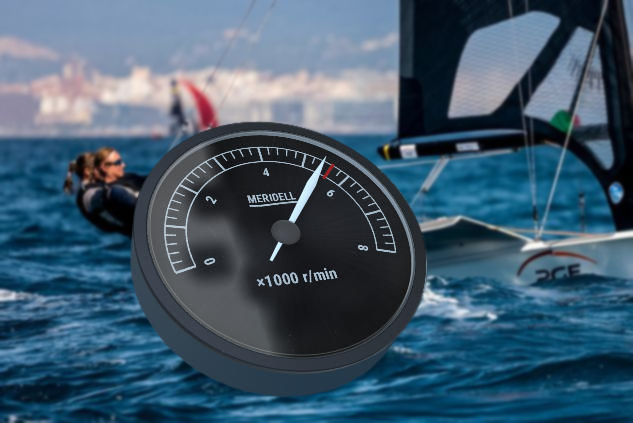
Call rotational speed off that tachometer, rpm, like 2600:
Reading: 5400
